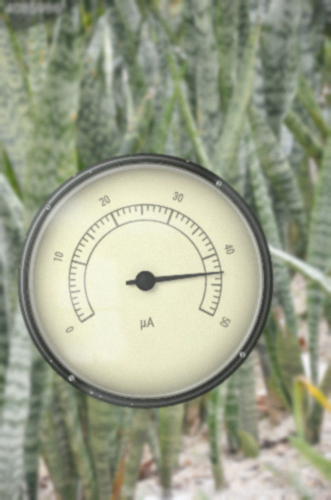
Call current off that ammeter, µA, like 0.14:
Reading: 43
